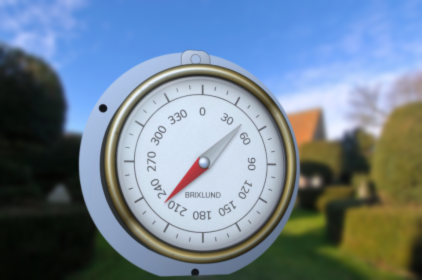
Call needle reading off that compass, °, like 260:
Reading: 225
